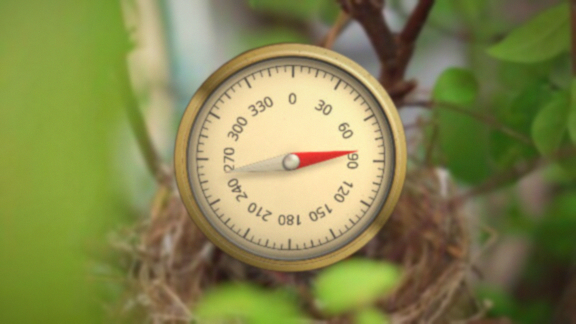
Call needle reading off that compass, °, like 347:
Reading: 80
